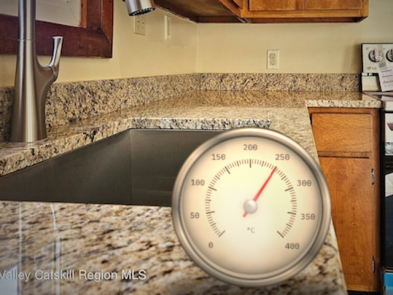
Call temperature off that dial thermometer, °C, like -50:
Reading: 250
